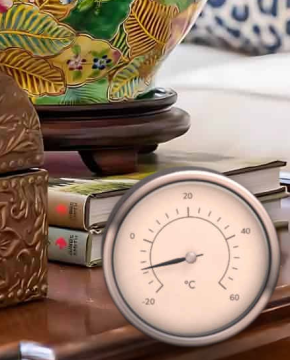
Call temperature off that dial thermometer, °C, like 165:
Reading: -10
